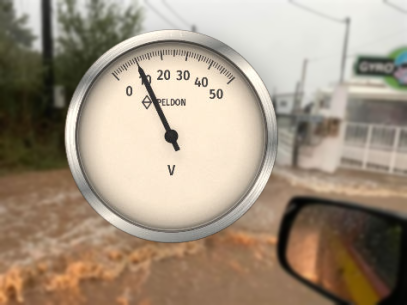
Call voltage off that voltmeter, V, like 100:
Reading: 10
